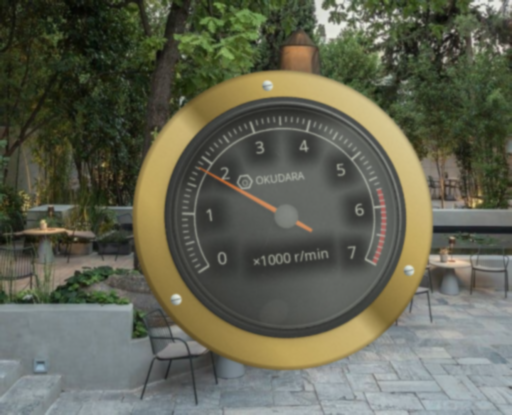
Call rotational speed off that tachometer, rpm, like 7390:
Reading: 1800
